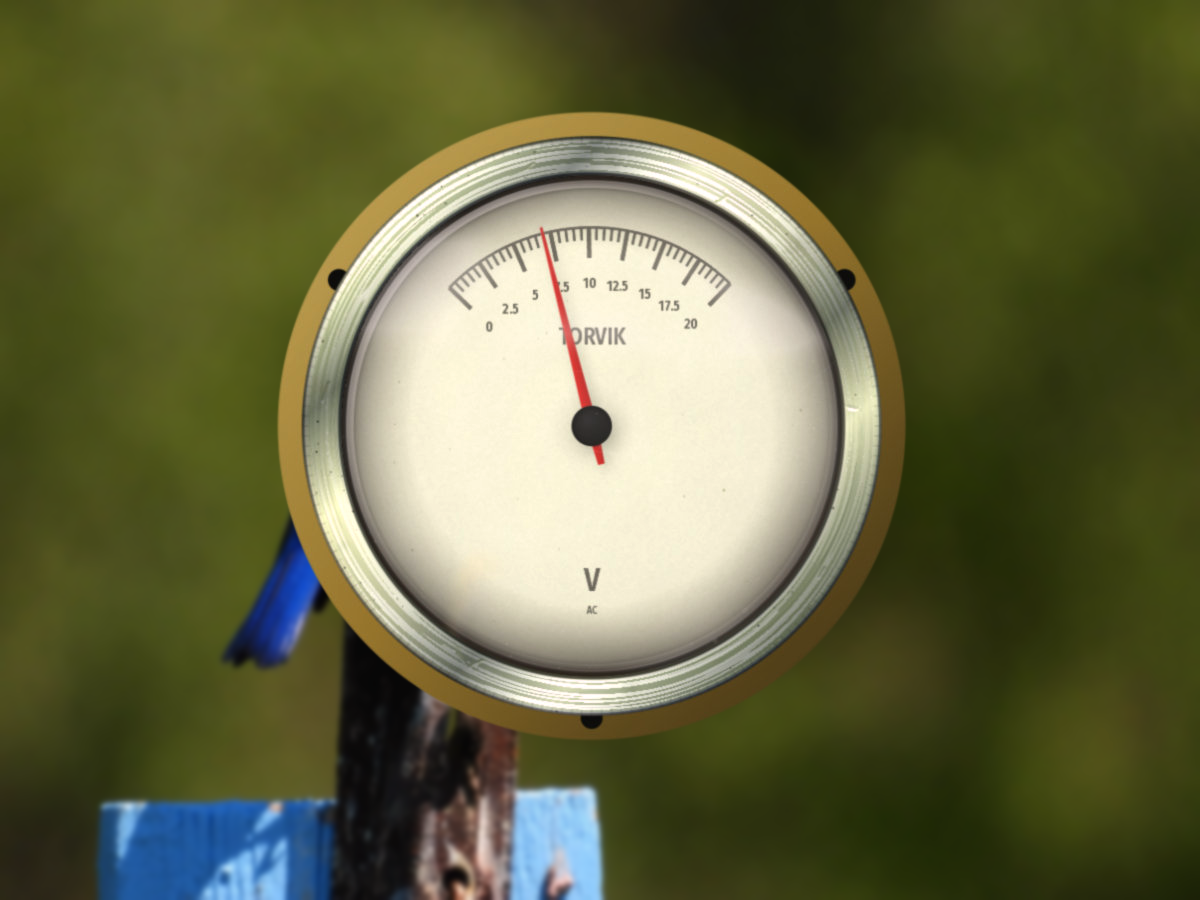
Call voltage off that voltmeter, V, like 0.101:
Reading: 7
